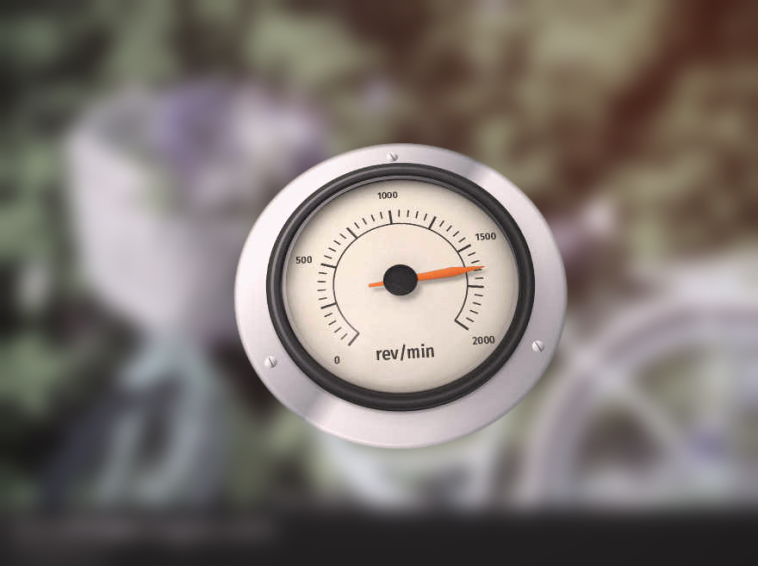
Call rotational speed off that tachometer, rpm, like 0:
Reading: 1650
